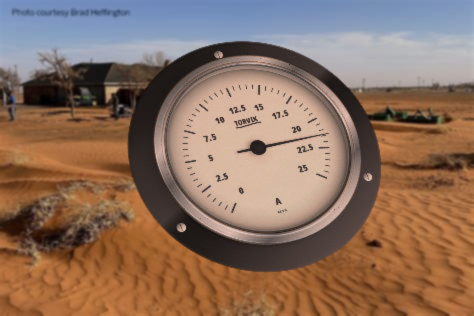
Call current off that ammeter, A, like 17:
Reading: 21.5
